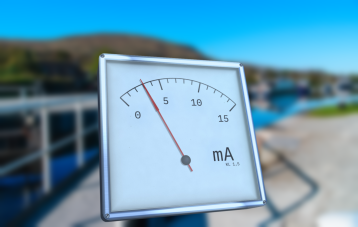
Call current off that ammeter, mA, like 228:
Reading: 3
